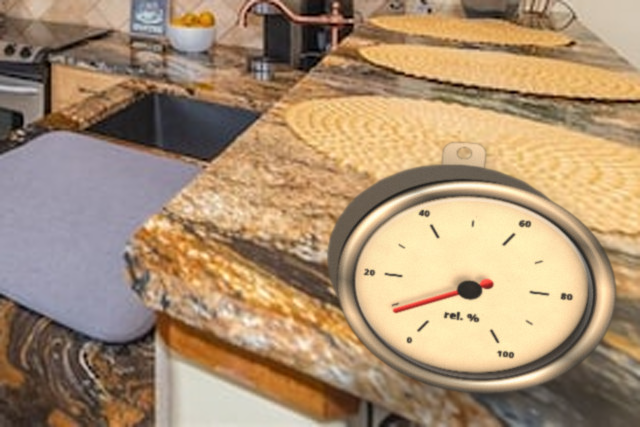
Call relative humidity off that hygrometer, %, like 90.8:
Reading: 10
